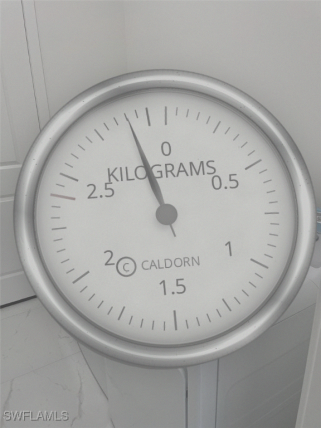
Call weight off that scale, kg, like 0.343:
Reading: 2.9
